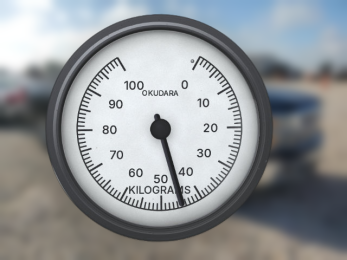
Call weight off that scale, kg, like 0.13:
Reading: 45
